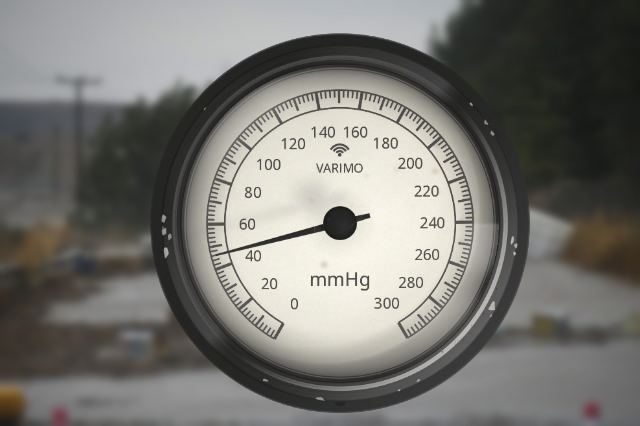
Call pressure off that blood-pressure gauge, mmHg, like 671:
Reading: 46
